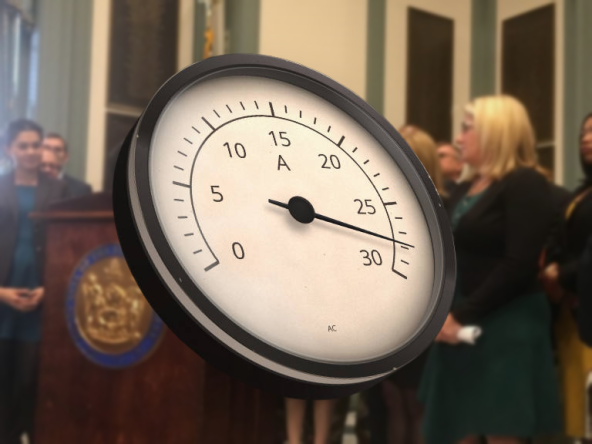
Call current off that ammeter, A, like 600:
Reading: 28
